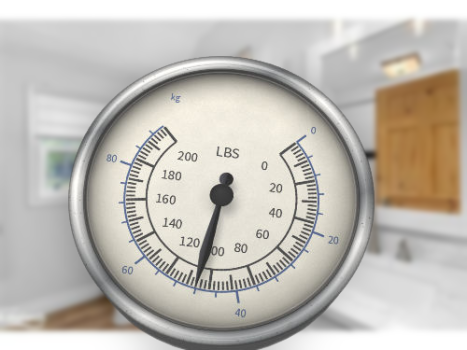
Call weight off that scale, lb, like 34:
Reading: 106
